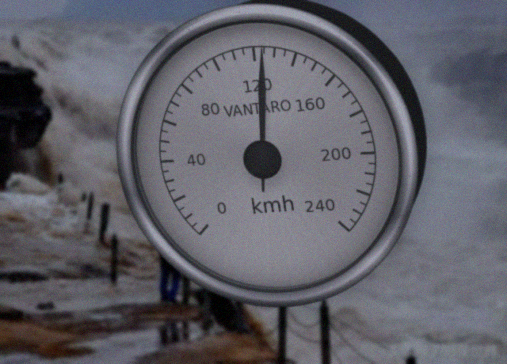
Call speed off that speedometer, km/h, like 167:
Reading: 125
